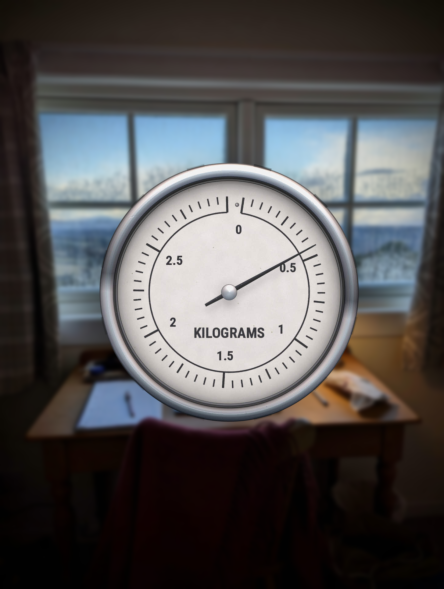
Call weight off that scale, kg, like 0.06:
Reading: 0.45
